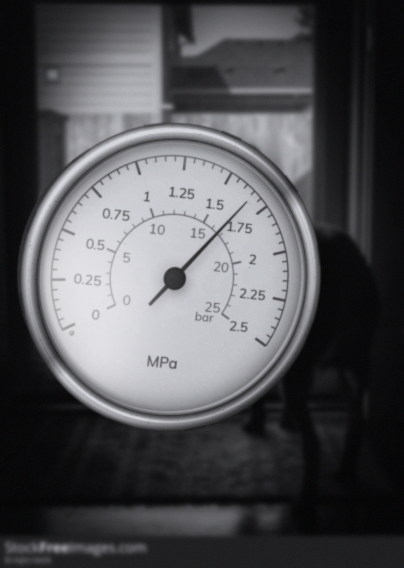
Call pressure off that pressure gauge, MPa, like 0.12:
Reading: 1.65
